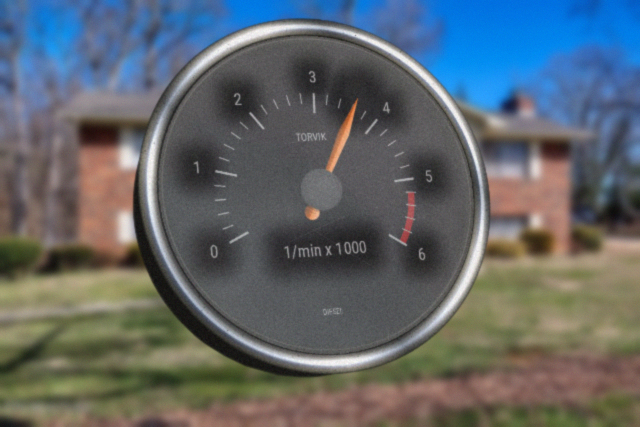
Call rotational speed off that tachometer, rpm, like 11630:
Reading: 3600
